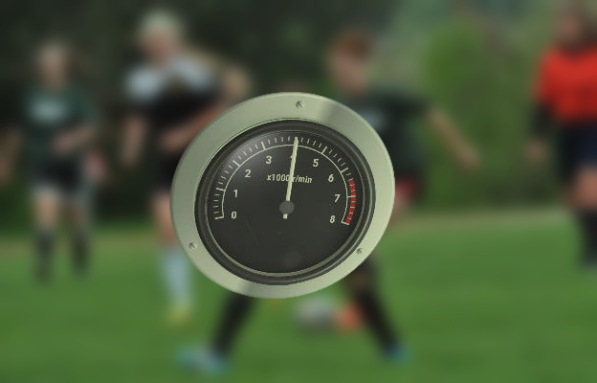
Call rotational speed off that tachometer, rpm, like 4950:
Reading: 4000
